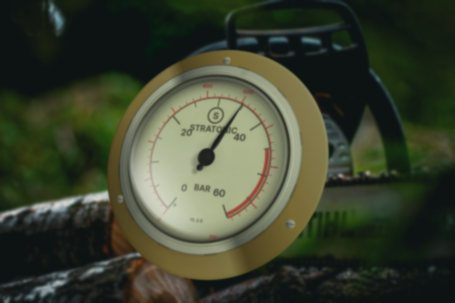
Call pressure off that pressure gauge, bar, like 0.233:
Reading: 35
